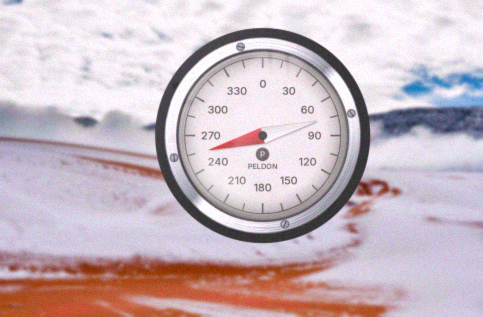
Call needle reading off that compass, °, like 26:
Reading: 255
